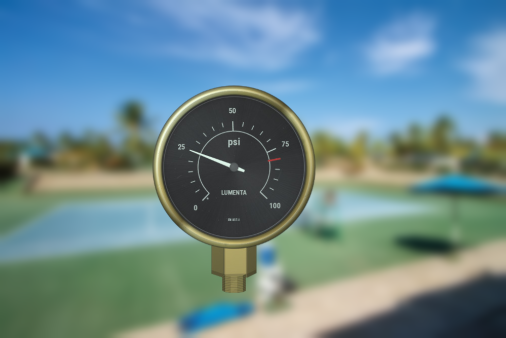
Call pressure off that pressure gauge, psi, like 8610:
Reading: 25
